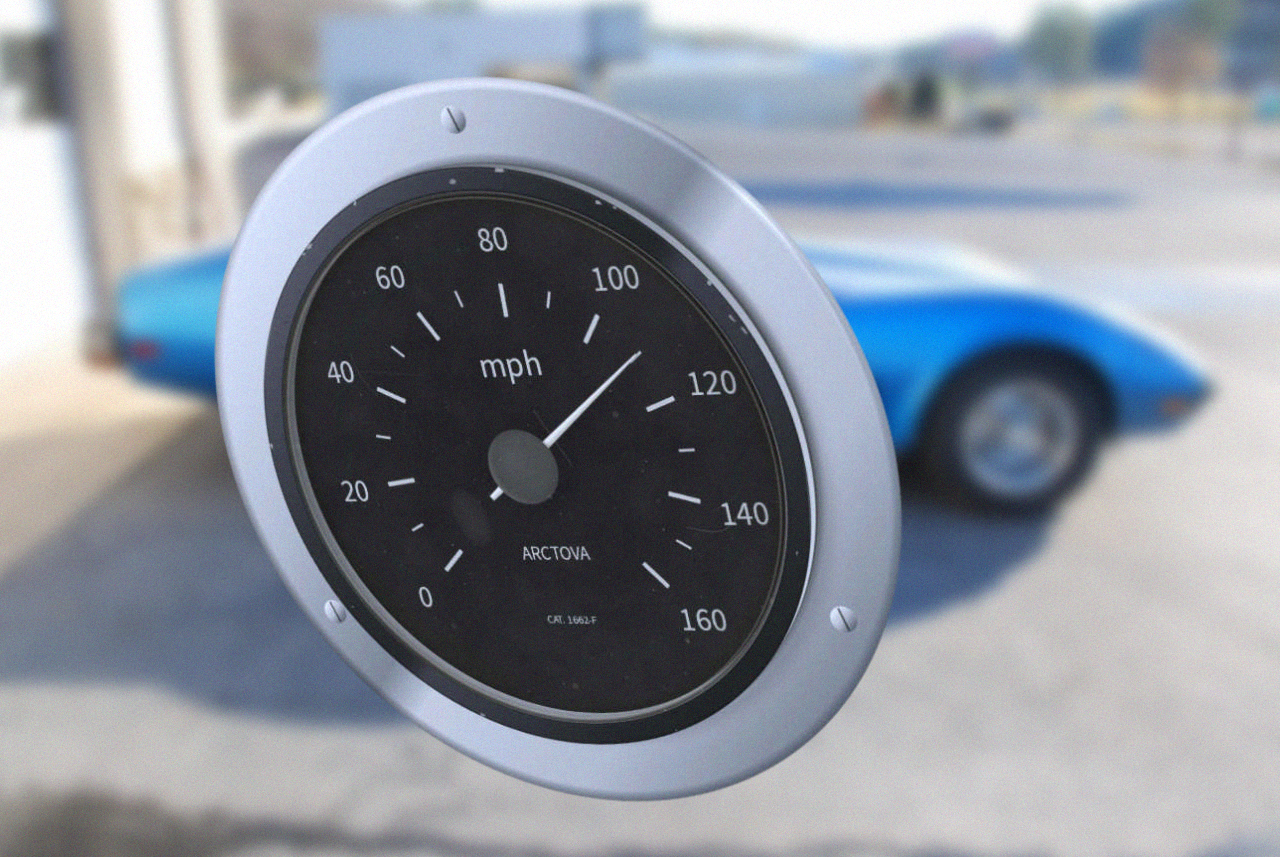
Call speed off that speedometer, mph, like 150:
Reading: 110
